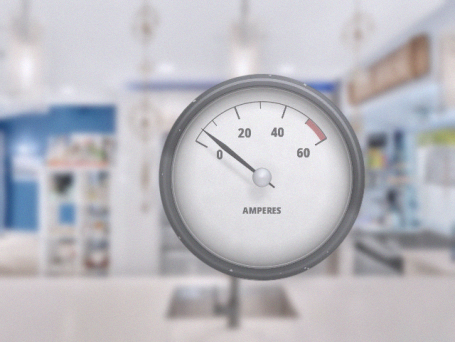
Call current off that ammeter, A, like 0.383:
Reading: 5
